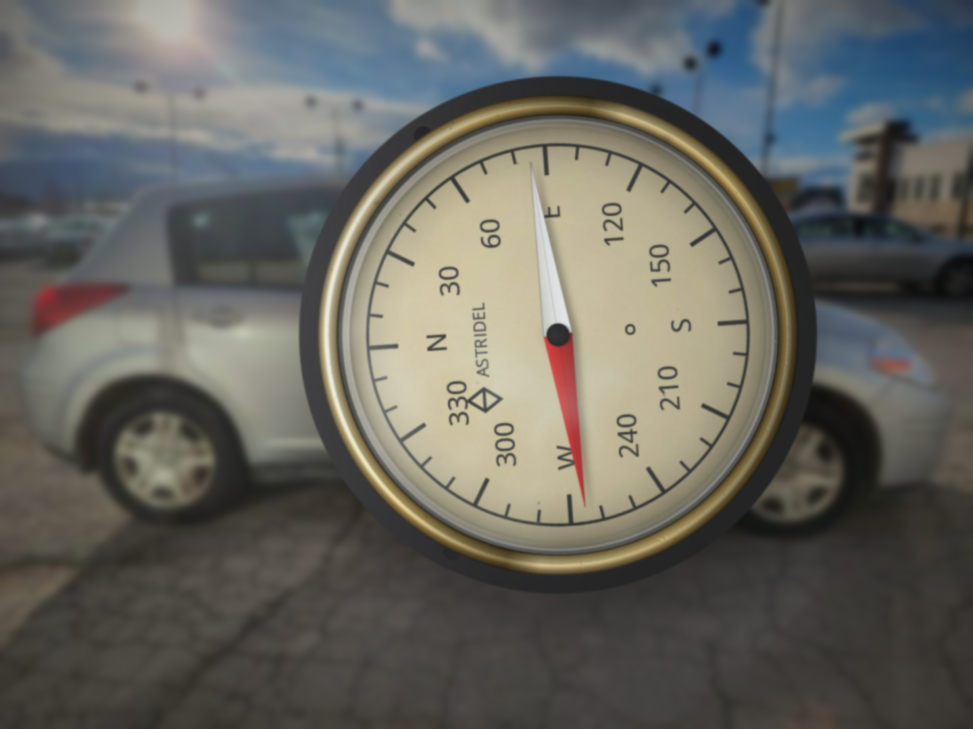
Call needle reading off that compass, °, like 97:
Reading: 265
